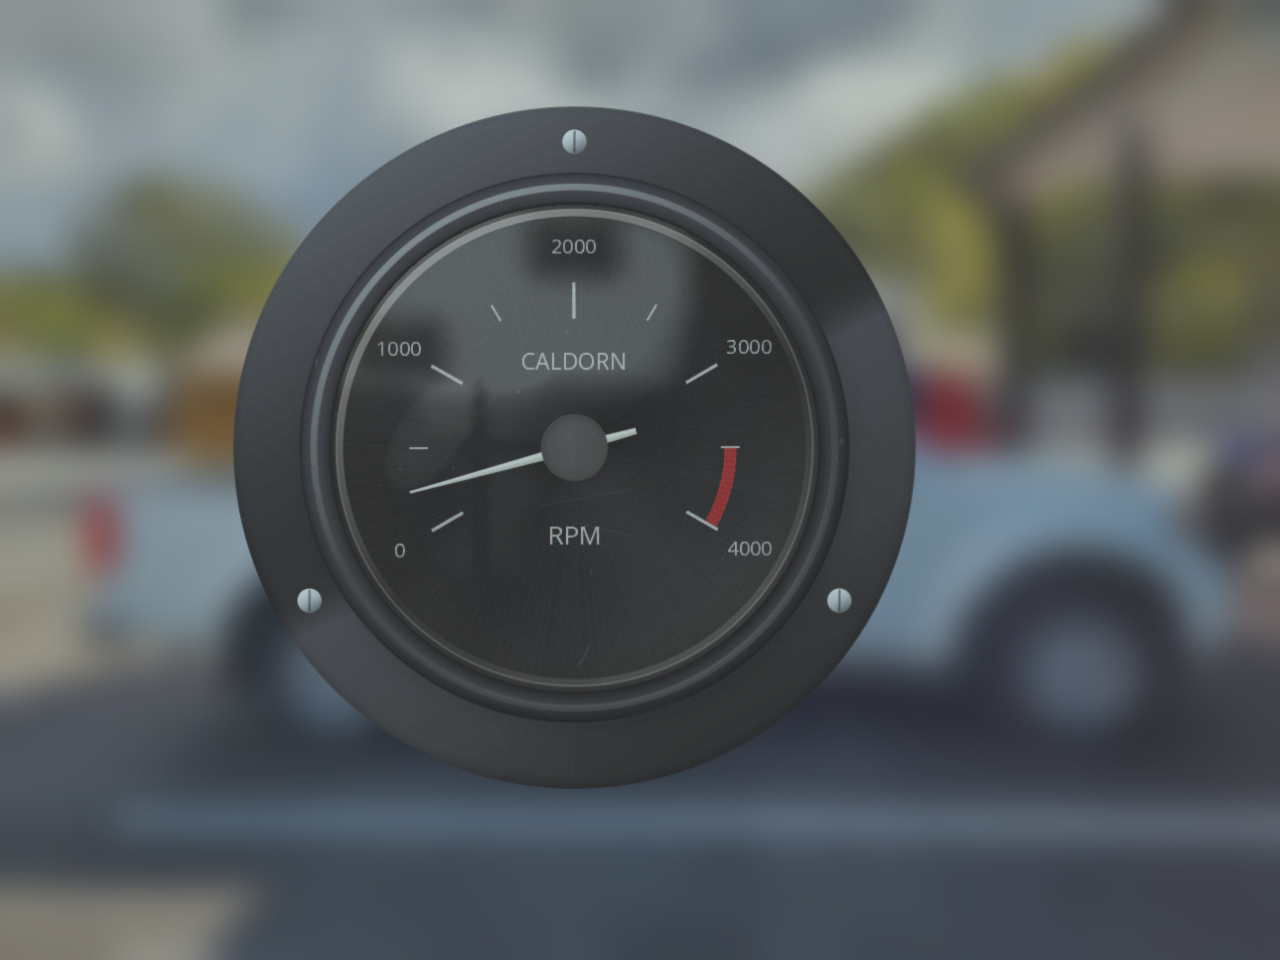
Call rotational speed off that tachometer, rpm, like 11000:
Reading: 250
